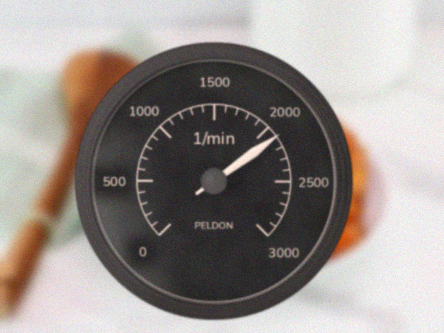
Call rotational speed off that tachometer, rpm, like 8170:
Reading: 2100
